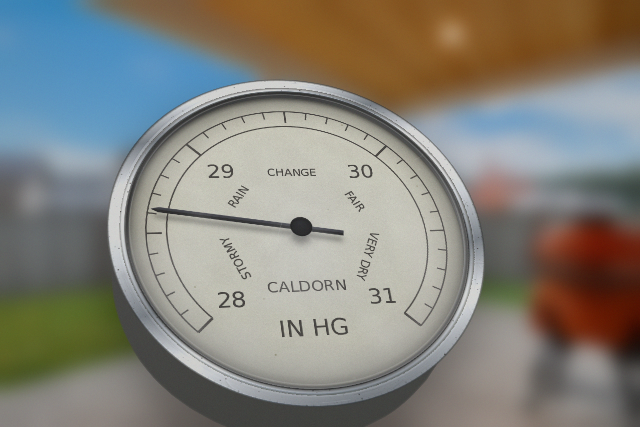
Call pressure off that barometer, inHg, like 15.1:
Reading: 28.6
